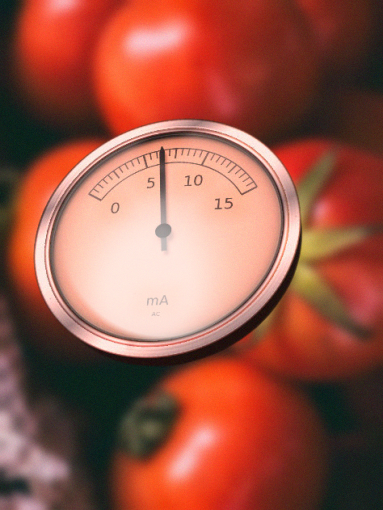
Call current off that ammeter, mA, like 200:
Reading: 6.5
